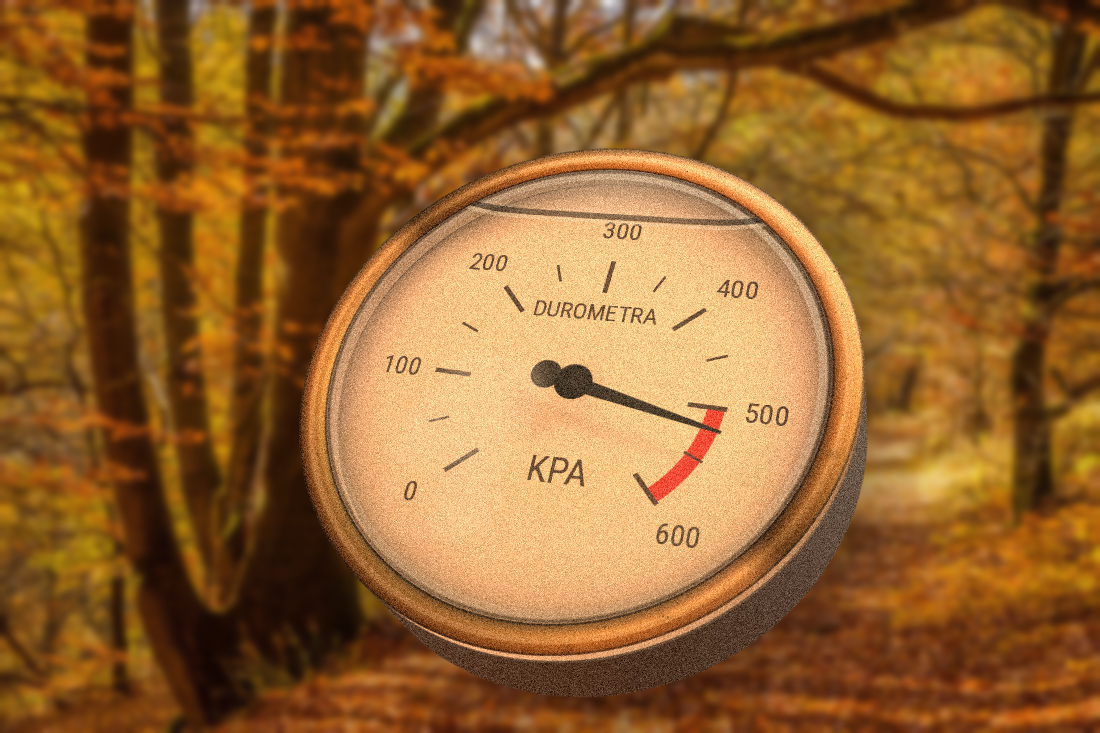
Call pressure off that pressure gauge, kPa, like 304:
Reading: 525
